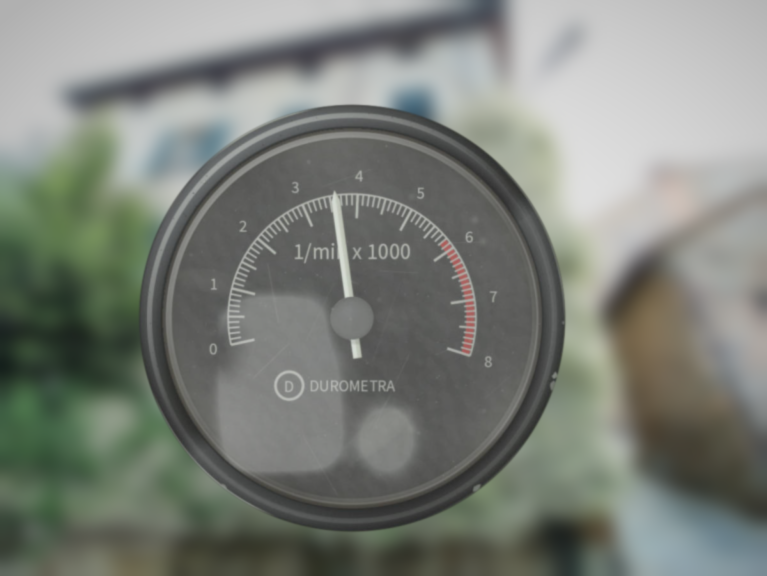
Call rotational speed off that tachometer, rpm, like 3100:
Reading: 3600
